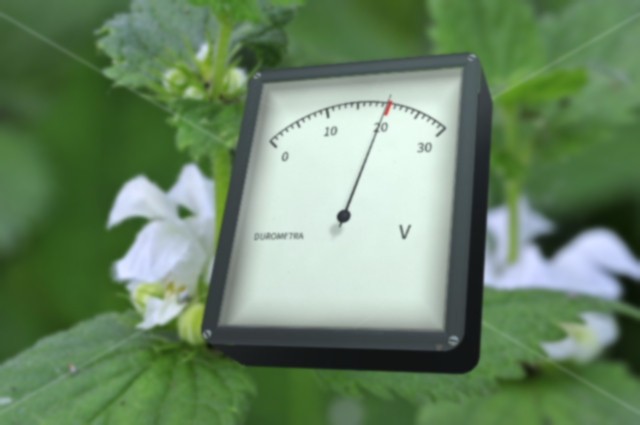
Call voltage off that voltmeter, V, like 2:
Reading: 20
